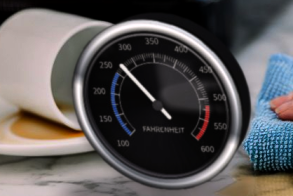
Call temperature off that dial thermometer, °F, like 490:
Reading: 275
